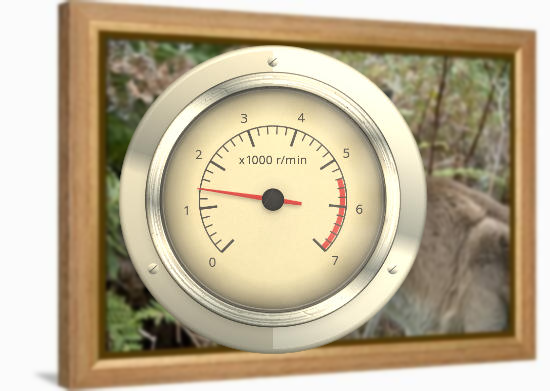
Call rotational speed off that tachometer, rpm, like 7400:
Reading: 1400
